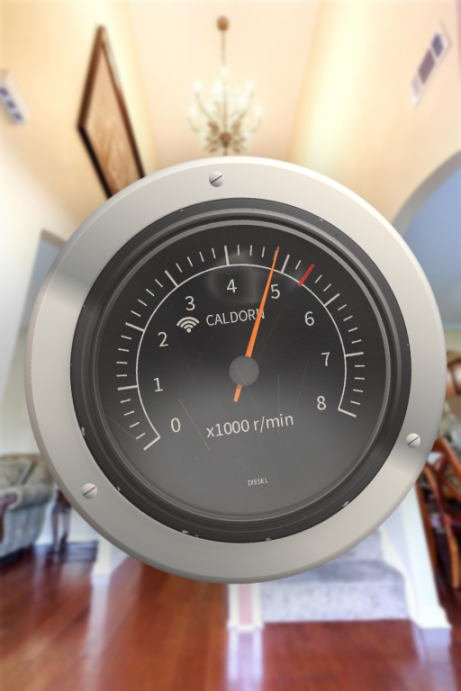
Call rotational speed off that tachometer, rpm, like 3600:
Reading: 4800
